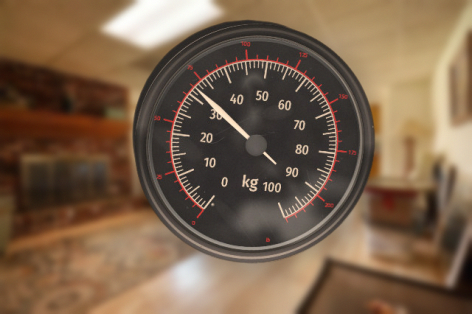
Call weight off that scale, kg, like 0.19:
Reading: 32
